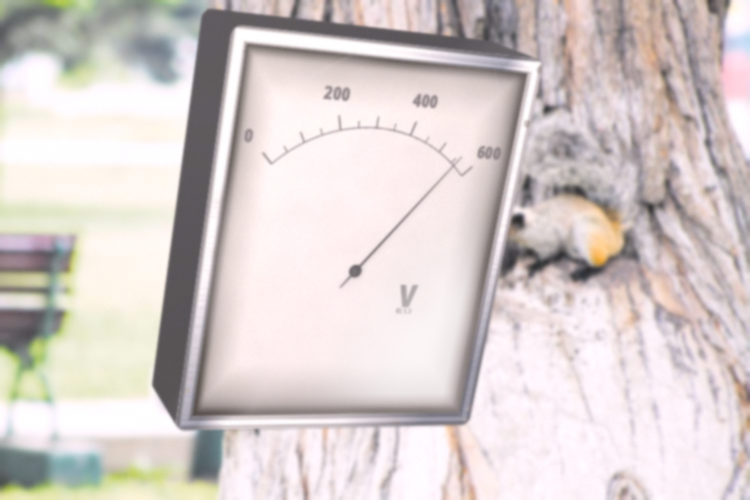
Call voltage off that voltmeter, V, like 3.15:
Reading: 550
